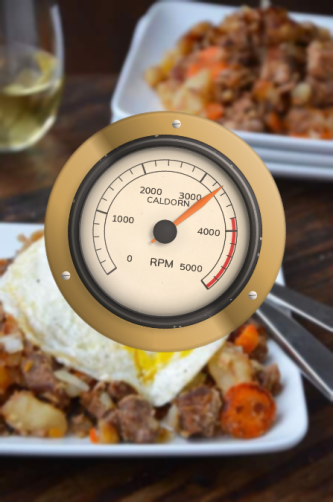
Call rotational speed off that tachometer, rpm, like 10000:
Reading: 3300
